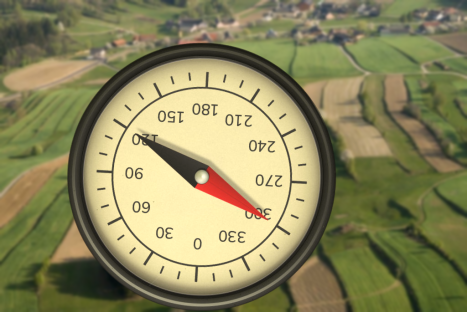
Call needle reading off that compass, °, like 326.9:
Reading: 300
